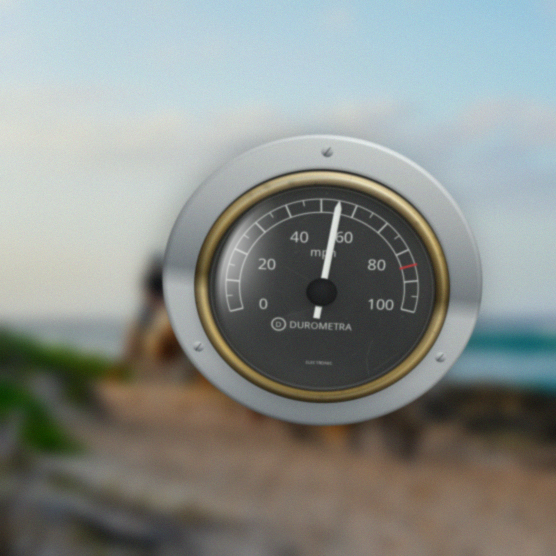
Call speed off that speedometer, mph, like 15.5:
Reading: 55
